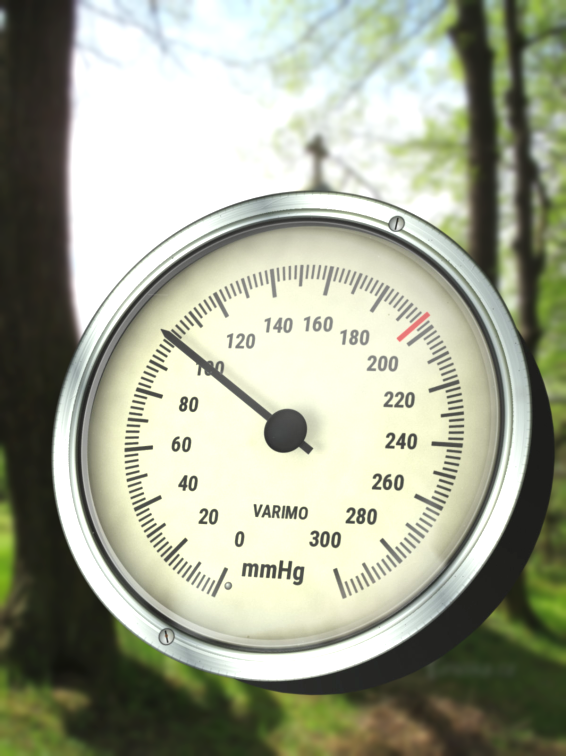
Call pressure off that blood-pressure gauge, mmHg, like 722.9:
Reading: 100
